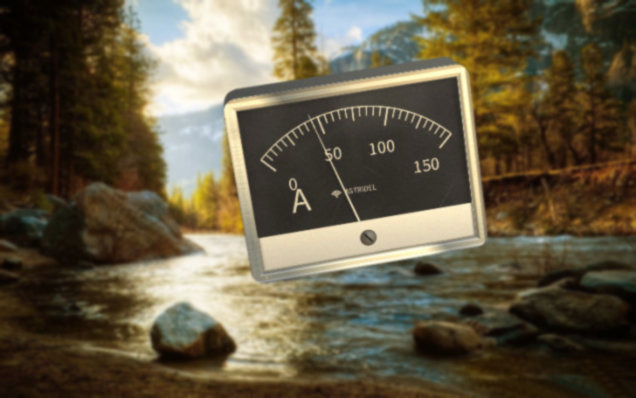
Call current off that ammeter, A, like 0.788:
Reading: 45
